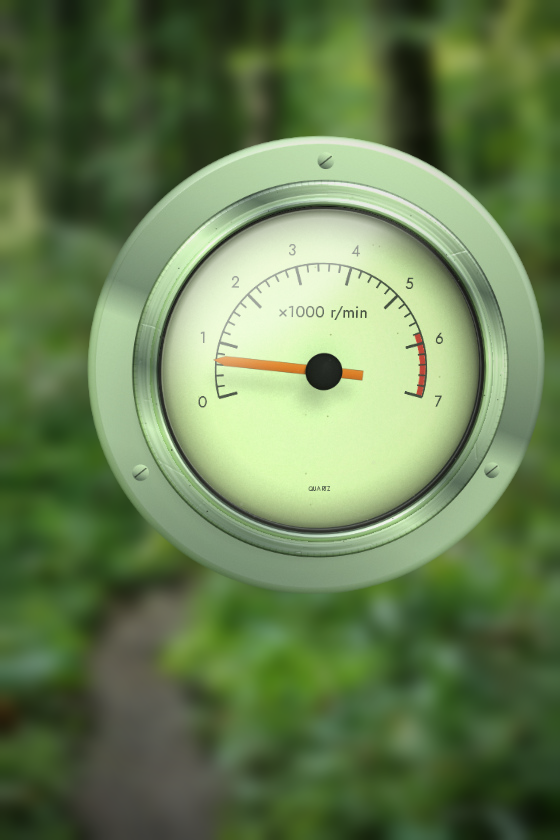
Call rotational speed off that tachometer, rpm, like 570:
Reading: 700
